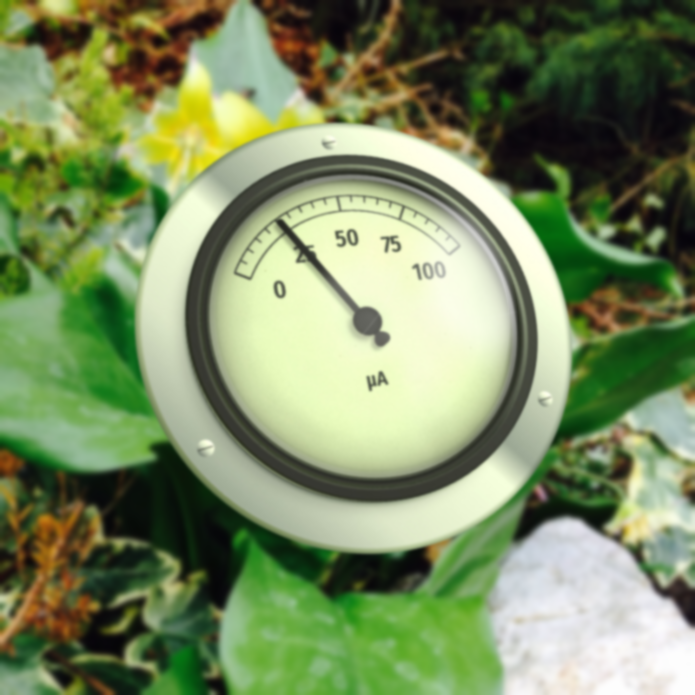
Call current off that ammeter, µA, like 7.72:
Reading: 25
